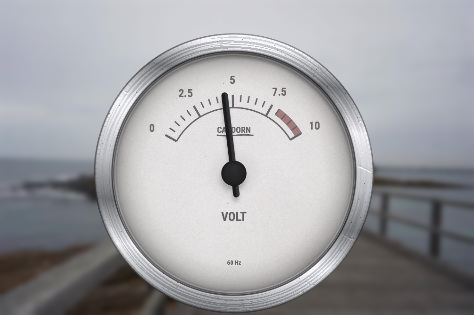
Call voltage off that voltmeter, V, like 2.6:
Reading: 4.5
